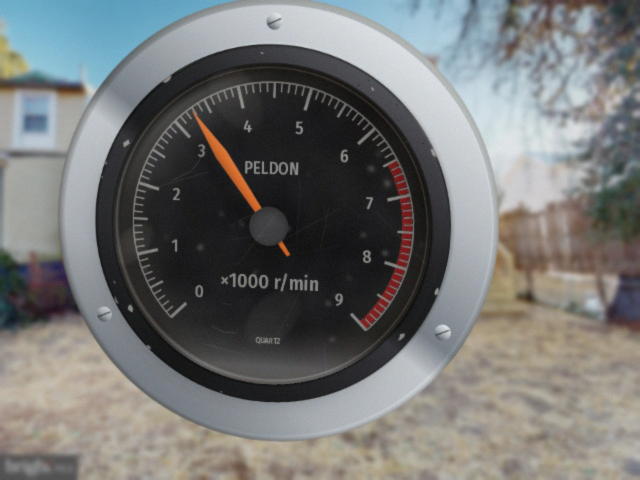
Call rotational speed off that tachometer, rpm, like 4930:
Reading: 3300
